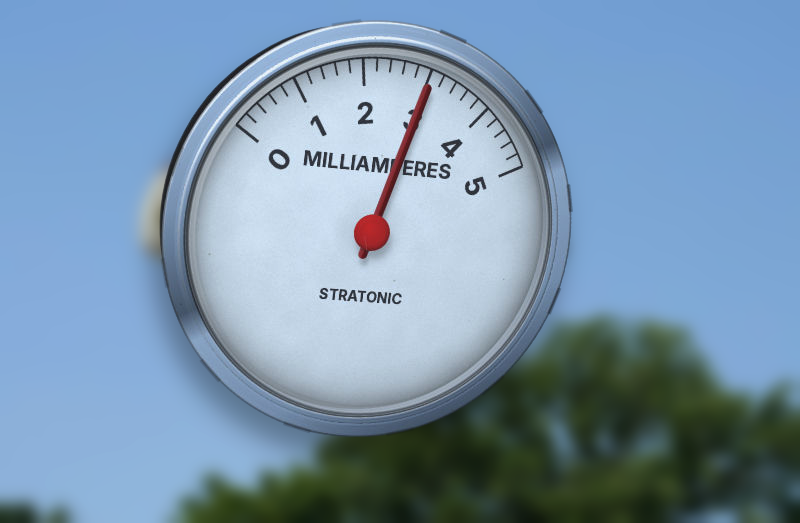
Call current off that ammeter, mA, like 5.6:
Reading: 3
